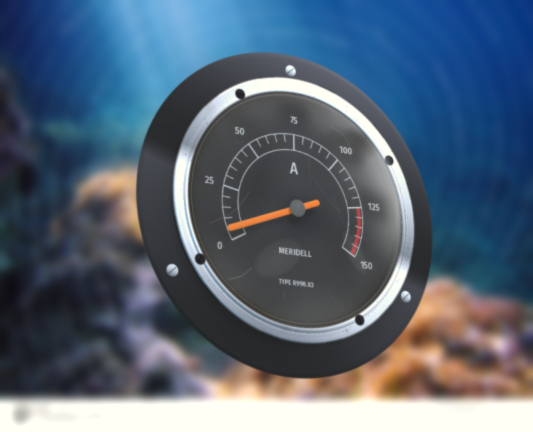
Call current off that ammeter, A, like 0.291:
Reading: 5
